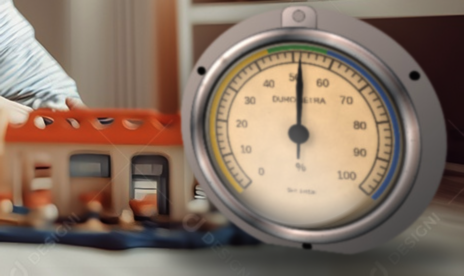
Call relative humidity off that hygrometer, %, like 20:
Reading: 52
